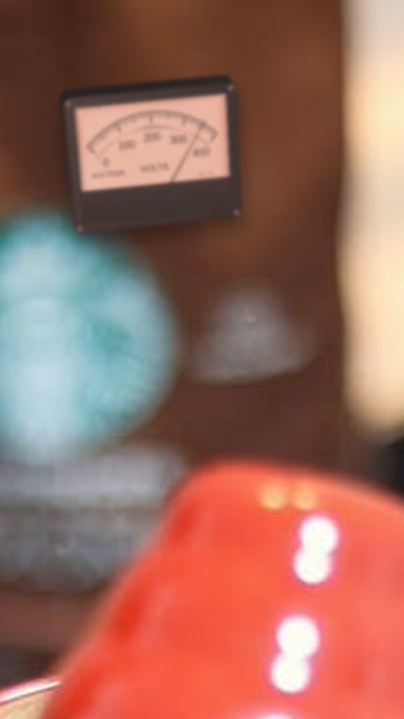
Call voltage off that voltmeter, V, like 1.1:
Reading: 350
